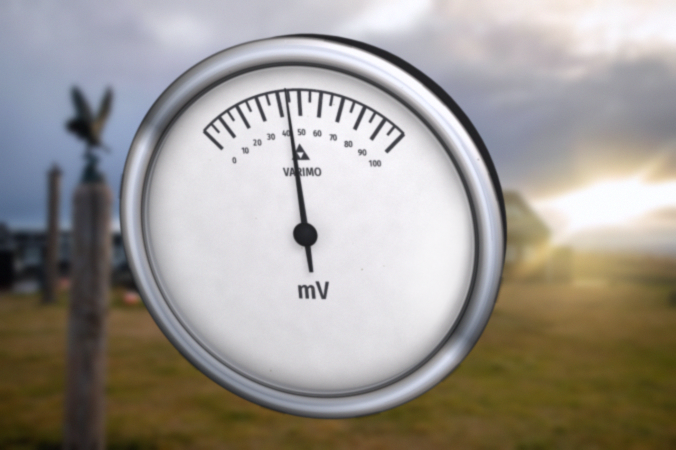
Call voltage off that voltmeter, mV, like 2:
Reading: 45
